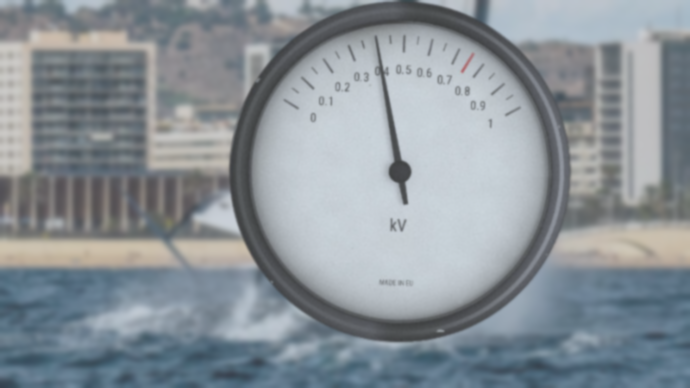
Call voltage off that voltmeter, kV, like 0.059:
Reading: 0.4
